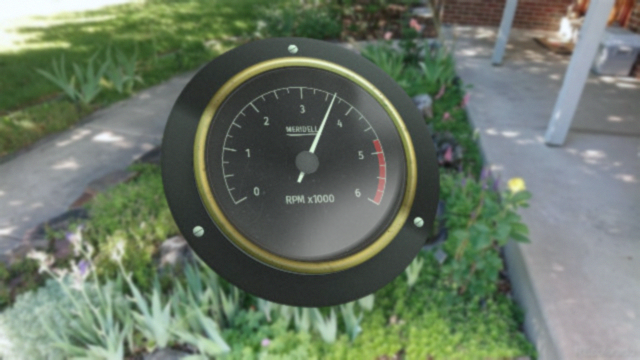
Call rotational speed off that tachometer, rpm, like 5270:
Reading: 3625
